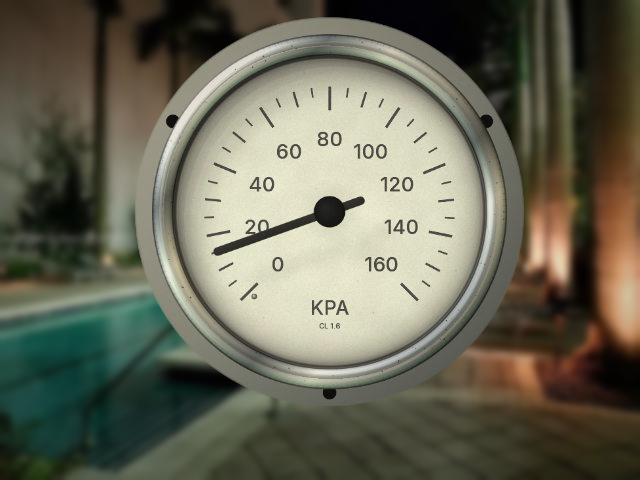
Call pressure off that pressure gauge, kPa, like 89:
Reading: 15
